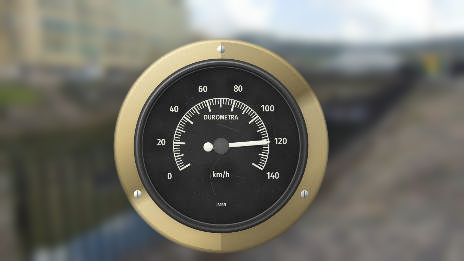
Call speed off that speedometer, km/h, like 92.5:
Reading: 120
